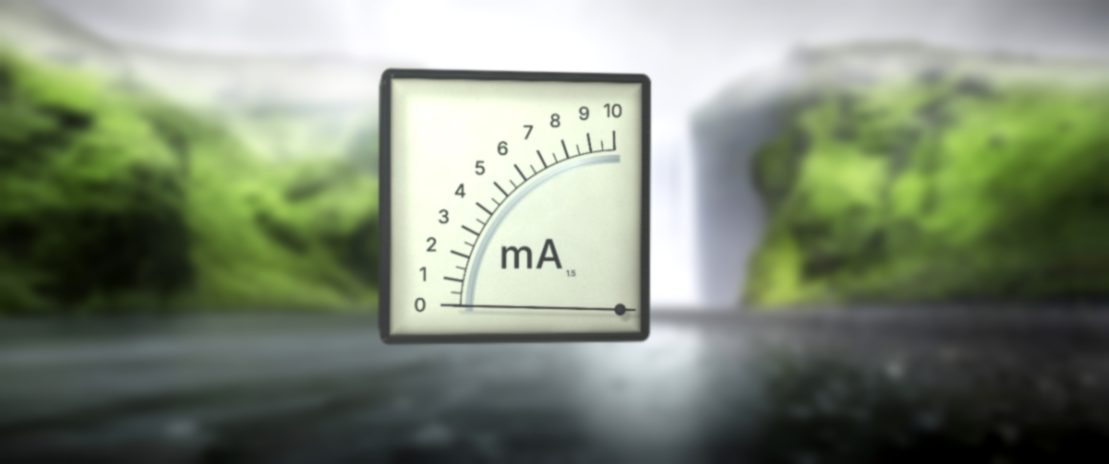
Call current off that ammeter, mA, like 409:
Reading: 0
